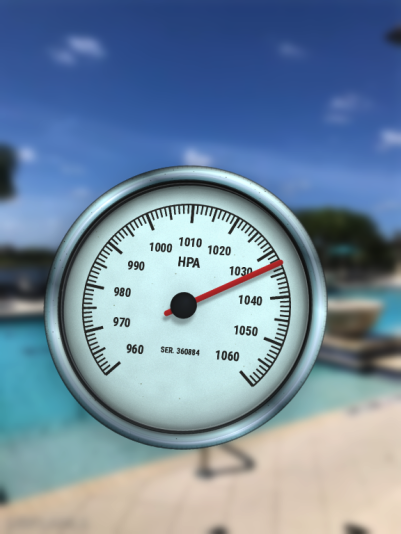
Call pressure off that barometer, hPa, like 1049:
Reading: 1033
